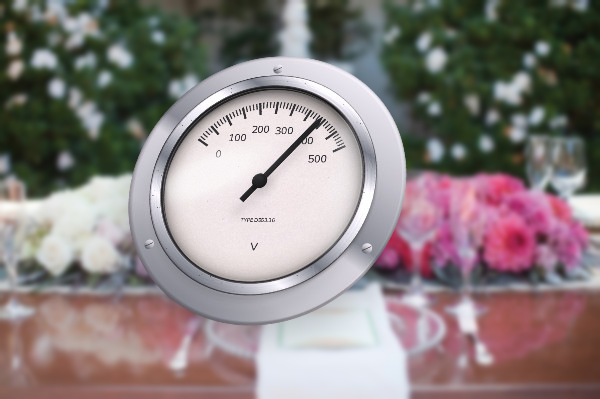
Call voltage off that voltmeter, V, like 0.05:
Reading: 400
